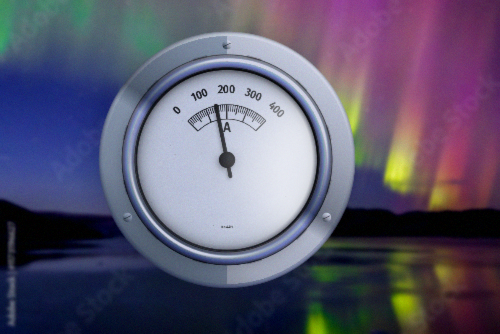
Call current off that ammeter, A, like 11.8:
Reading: 150
